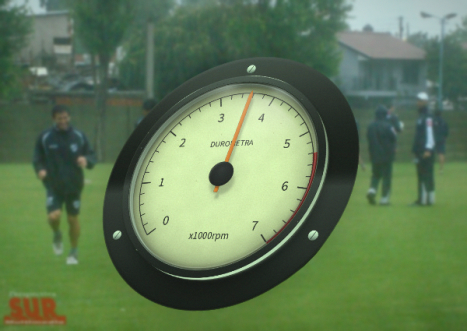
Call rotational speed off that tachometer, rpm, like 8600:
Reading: 3600
